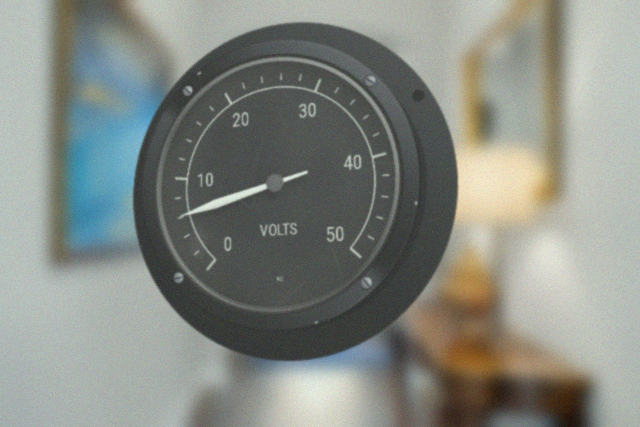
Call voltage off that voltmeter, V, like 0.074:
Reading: 6
